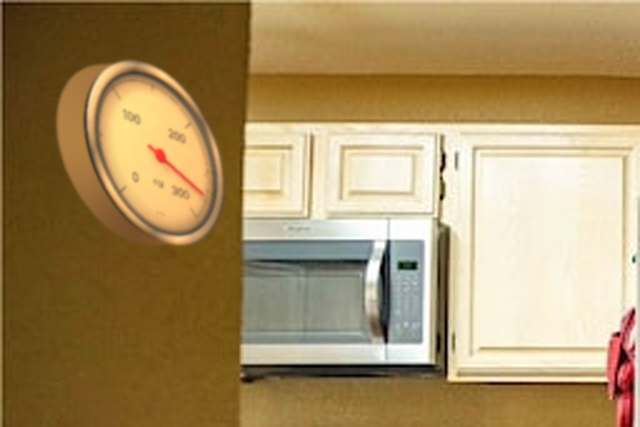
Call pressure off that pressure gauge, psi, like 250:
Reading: 275
